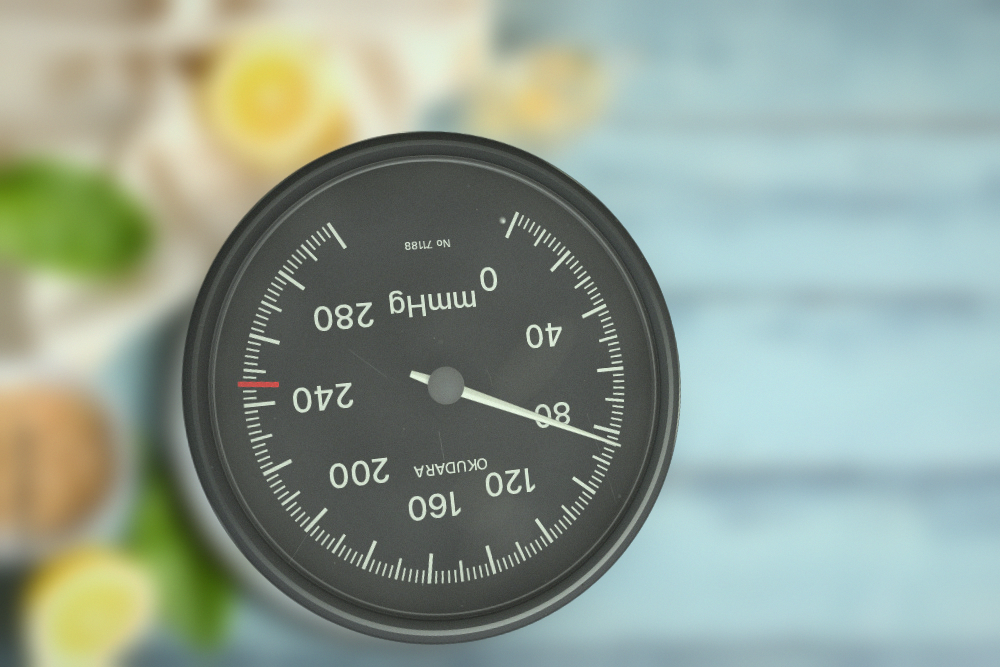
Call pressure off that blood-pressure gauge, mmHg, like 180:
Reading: 84
